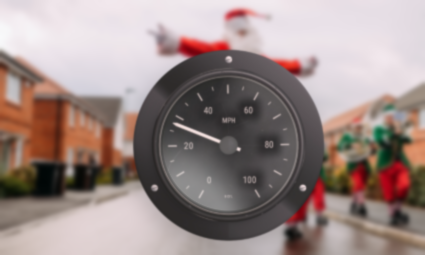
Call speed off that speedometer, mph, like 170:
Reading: 27.5
